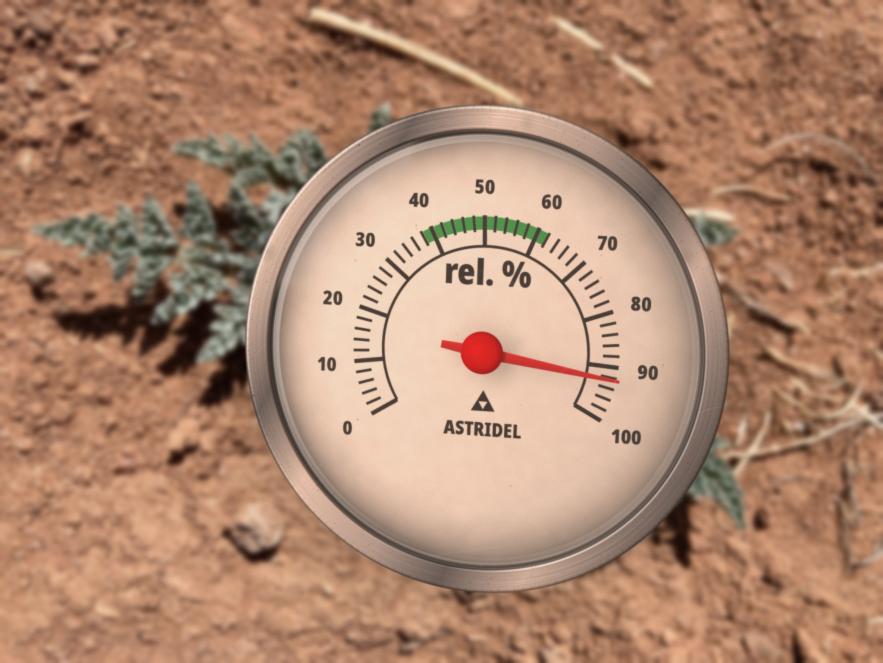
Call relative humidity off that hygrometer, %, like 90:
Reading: 92
